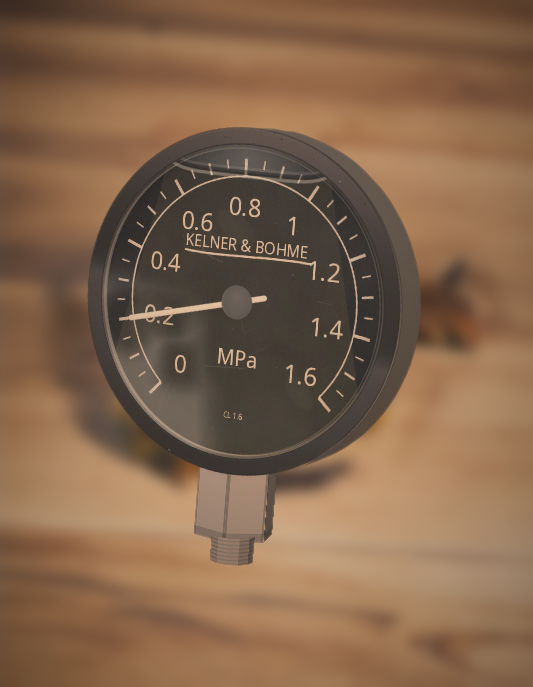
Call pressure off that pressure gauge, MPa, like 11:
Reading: 0.2
